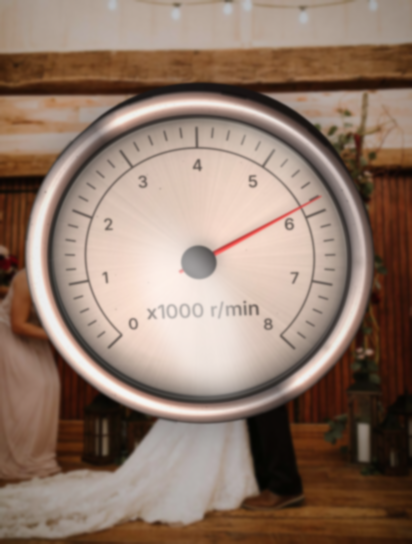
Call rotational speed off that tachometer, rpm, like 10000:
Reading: 5800
